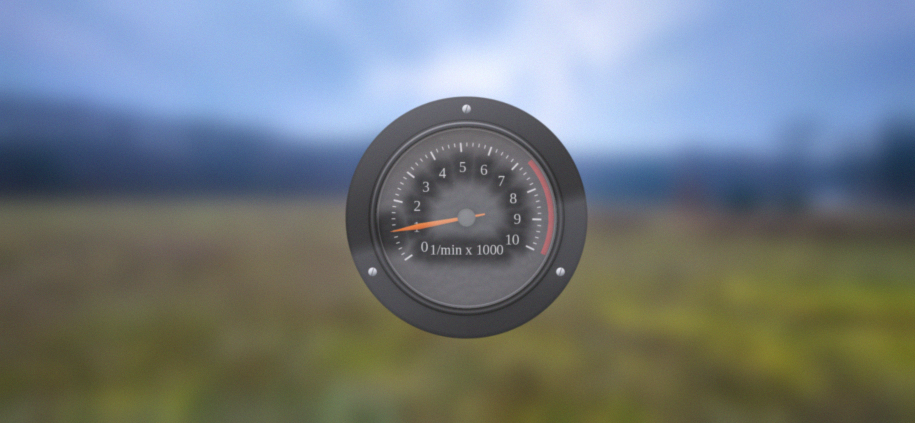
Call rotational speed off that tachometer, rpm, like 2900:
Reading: 1000
